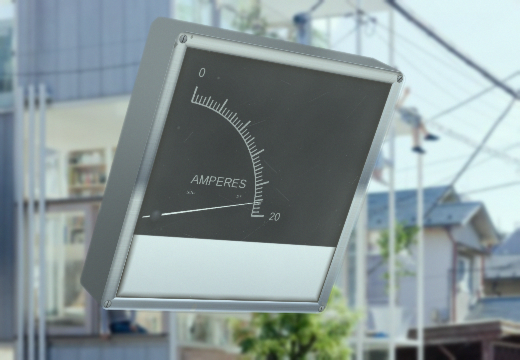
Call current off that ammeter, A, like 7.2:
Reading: 18
